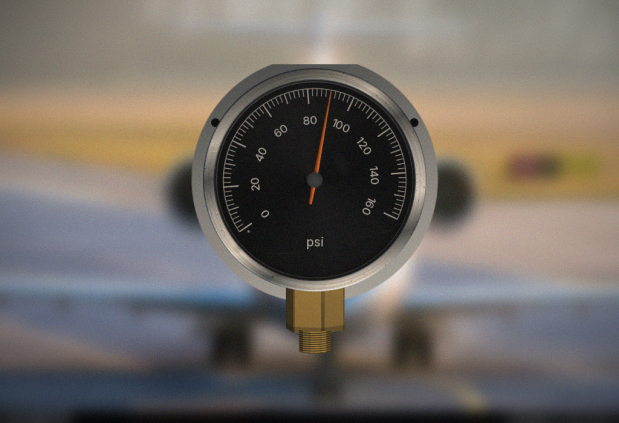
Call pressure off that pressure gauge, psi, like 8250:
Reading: 90
